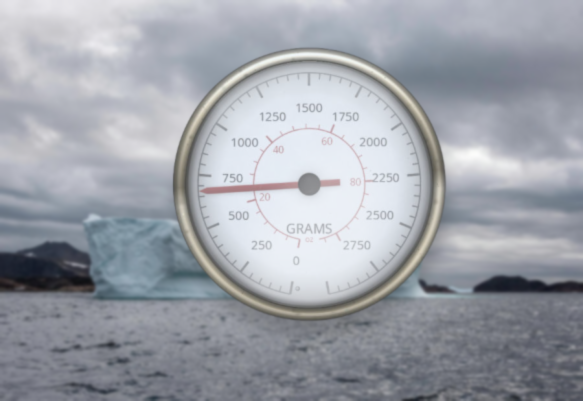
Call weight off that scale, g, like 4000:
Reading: 675
